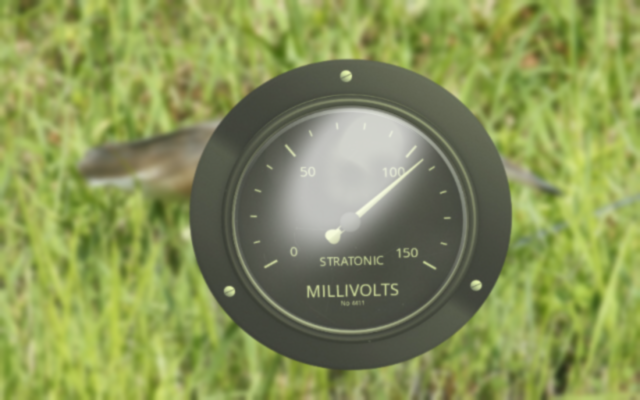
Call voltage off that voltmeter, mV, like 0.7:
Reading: 105
